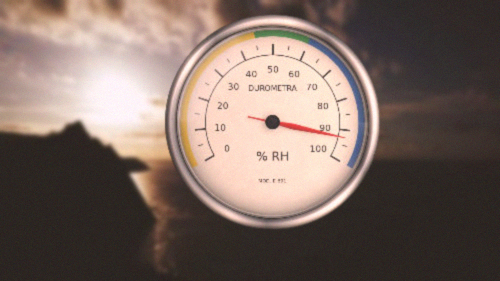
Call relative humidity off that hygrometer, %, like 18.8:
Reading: 92.5
